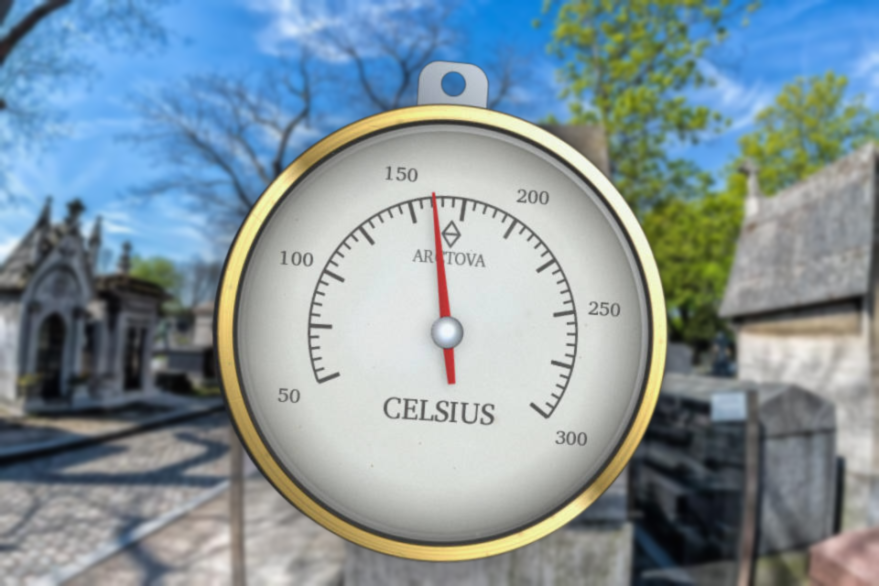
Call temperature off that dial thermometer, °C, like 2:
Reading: 160
